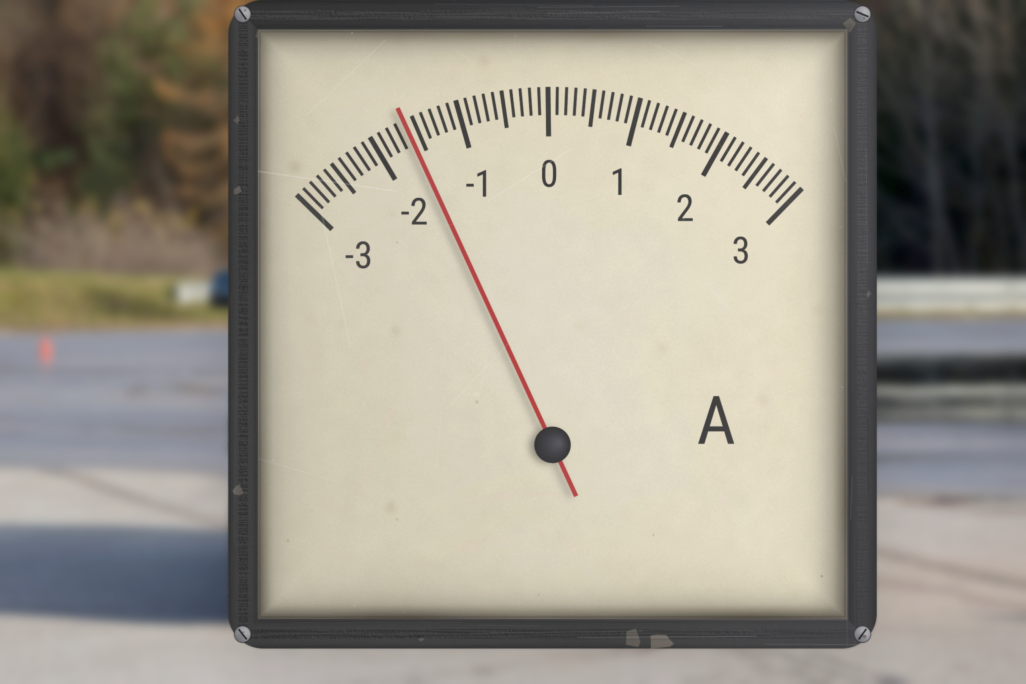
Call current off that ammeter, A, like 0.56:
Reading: -1.6
